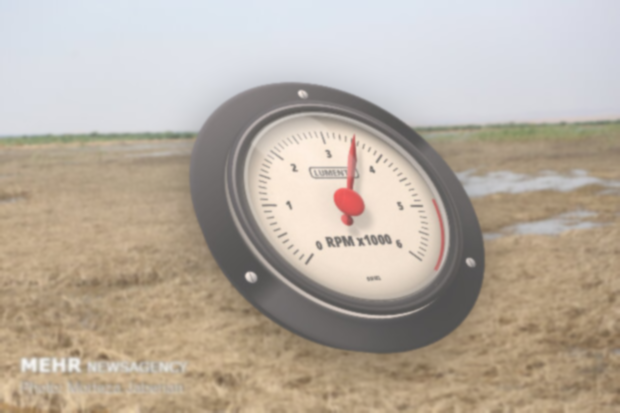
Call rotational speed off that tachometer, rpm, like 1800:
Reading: 3500
